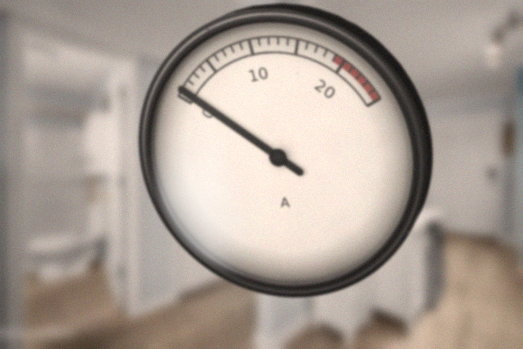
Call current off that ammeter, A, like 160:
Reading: 1
